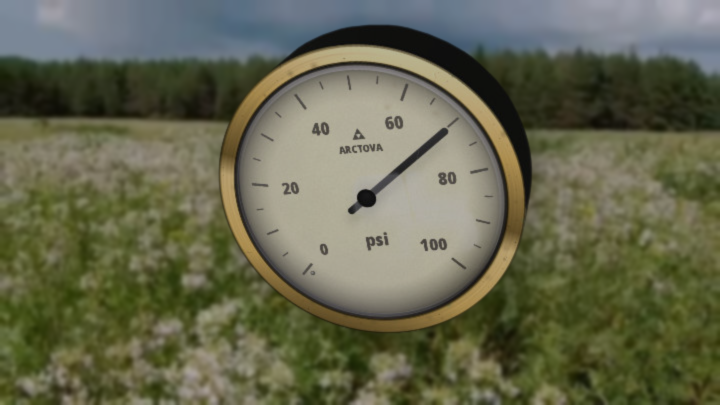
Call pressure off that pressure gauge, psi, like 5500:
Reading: 70
